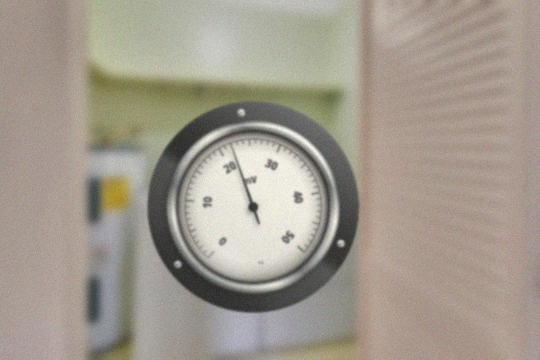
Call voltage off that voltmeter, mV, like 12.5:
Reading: 22
